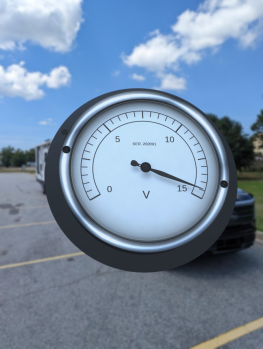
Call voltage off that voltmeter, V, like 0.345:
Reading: 14.5
